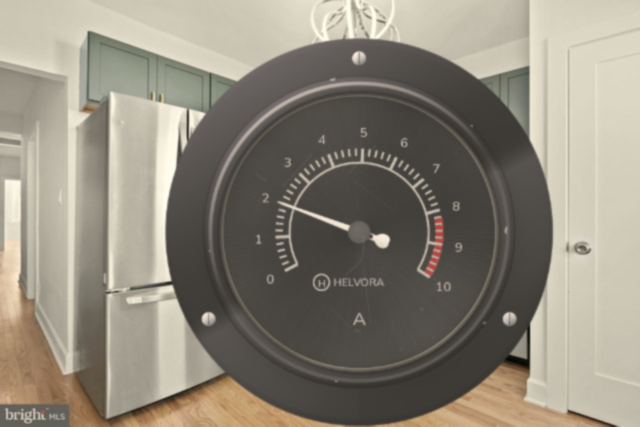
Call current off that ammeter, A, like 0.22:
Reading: 2
